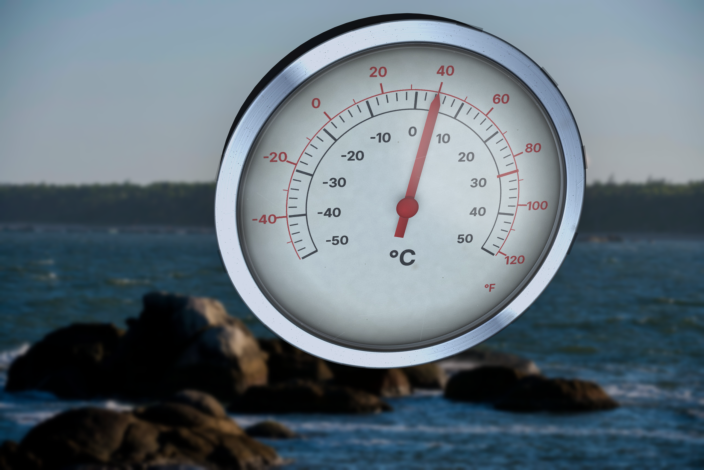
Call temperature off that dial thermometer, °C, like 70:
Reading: 4
